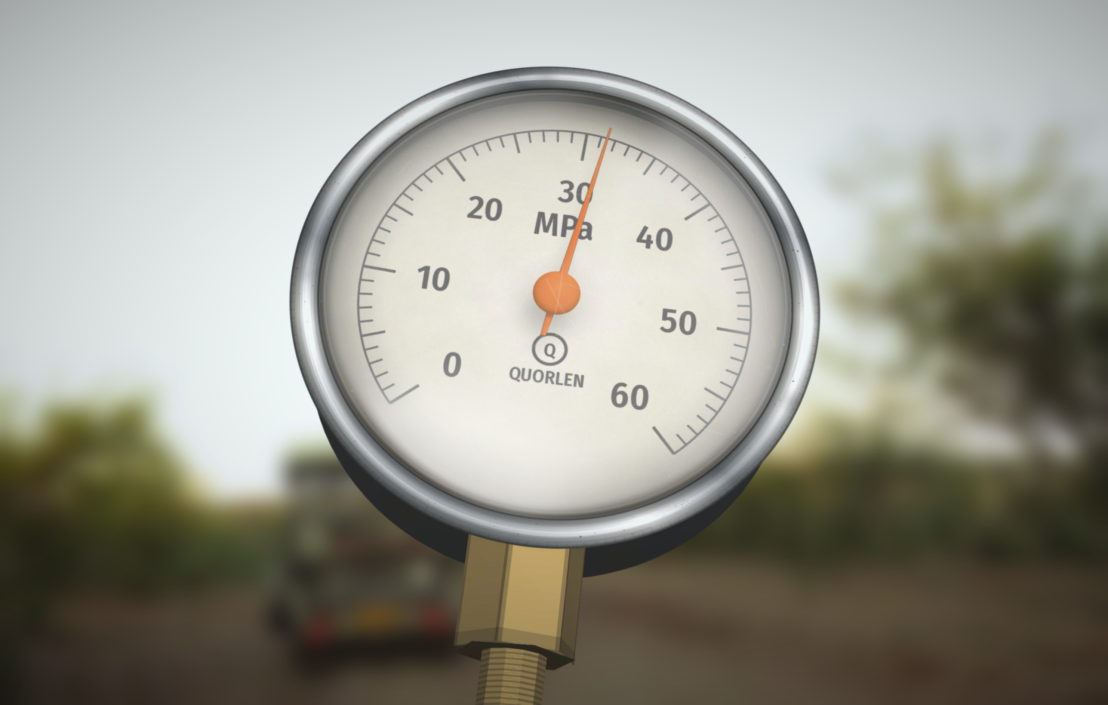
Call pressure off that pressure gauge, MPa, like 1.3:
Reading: 31.5
